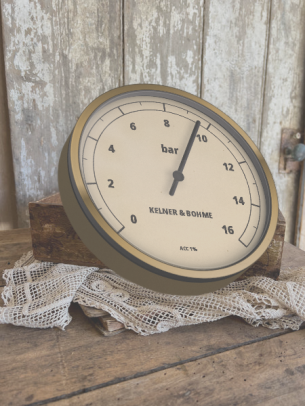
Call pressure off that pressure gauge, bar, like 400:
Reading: 9.5
